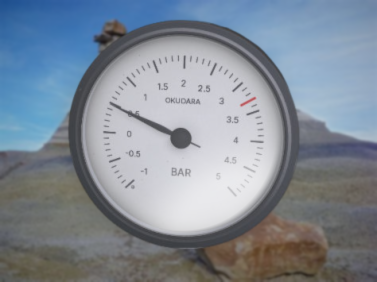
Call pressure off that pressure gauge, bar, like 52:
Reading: 0.5
